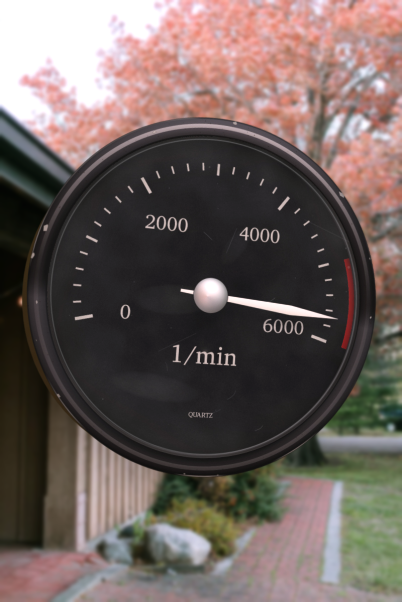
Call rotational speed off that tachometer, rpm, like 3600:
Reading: 5700
